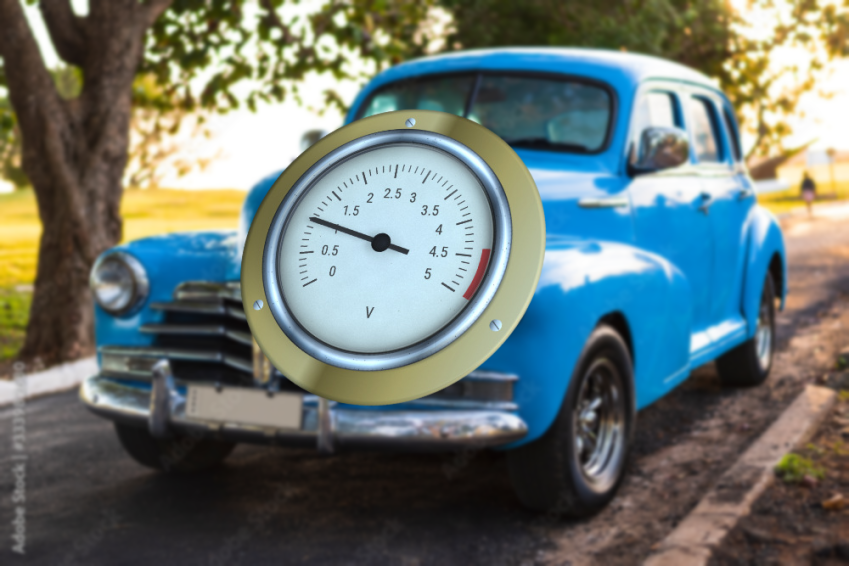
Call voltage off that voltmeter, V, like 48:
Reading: 1
